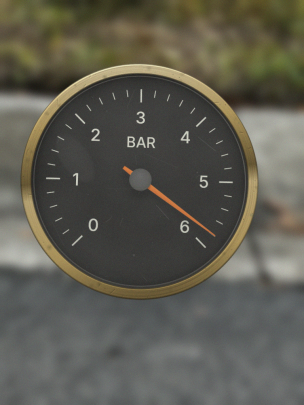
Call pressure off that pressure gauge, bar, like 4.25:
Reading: 5.8
